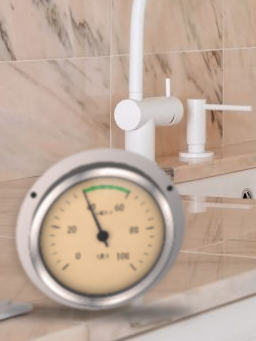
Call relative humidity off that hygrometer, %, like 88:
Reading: 40
